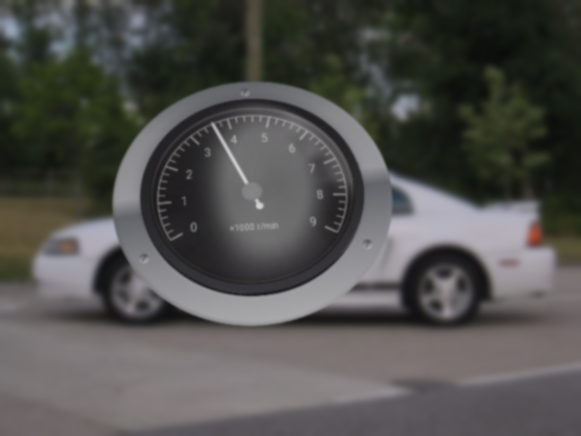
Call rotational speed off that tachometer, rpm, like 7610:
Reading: 3600
